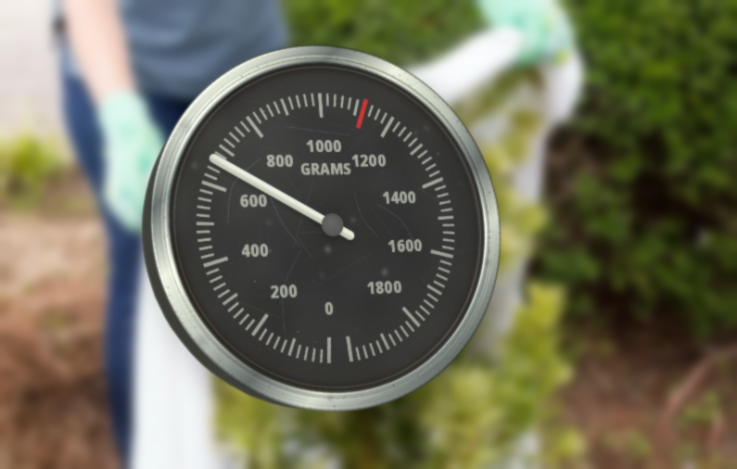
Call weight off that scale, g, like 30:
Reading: 660
